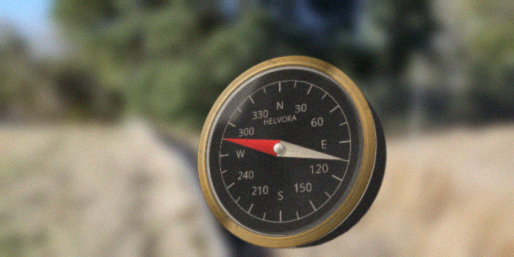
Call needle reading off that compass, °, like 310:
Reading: 285
